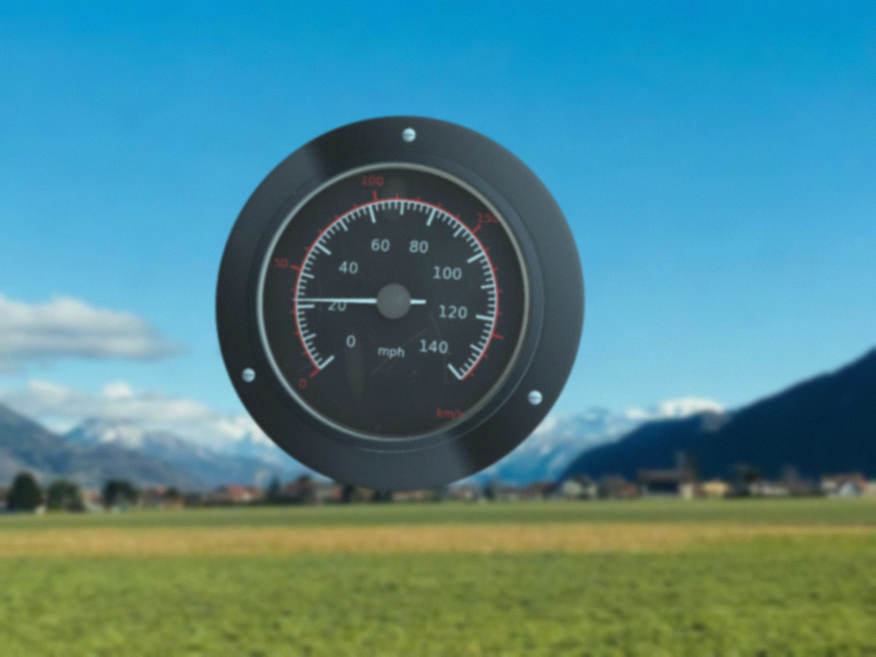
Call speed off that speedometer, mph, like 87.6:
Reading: 22
